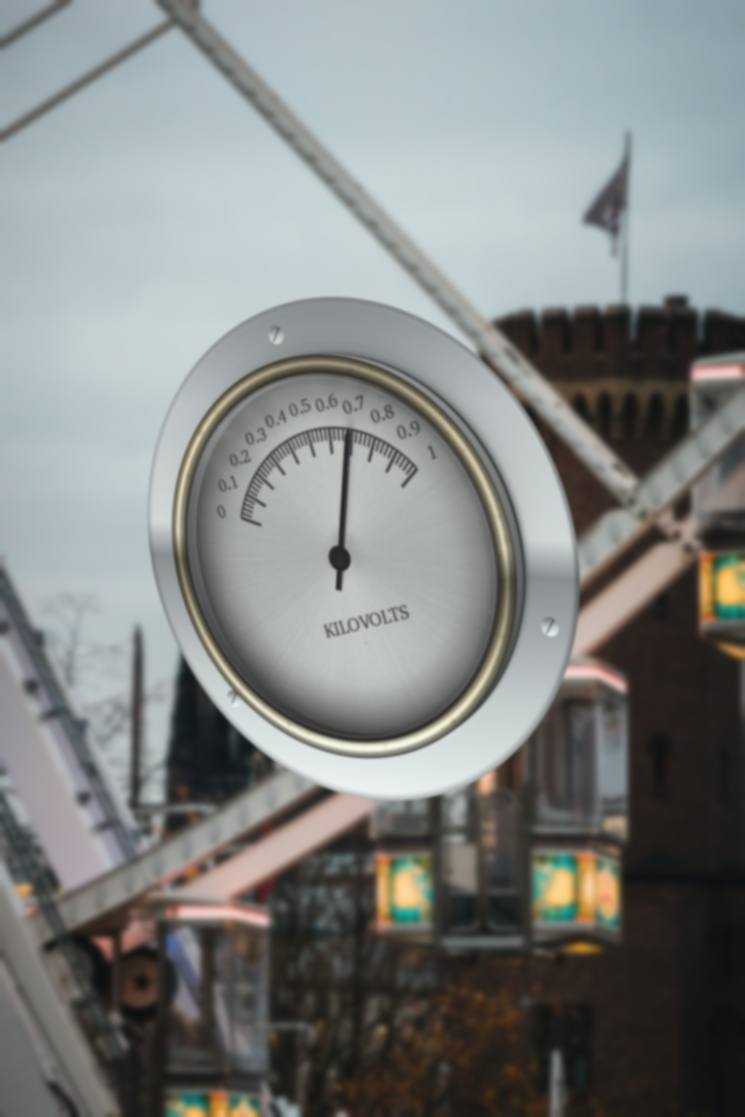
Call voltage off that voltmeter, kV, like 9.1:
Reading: 0.7
